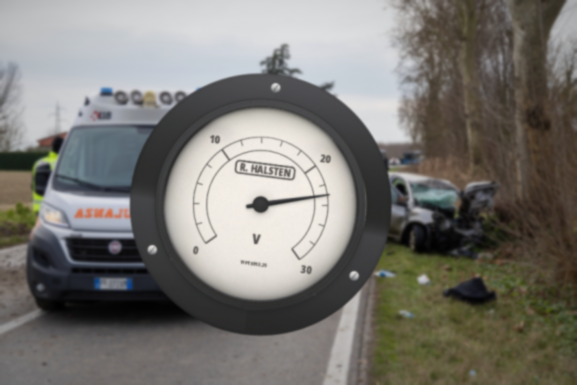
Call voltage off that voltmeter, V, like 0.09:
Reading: 23
